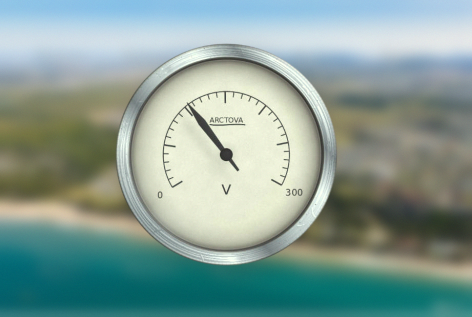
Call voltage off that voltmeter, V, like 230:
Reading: 105
